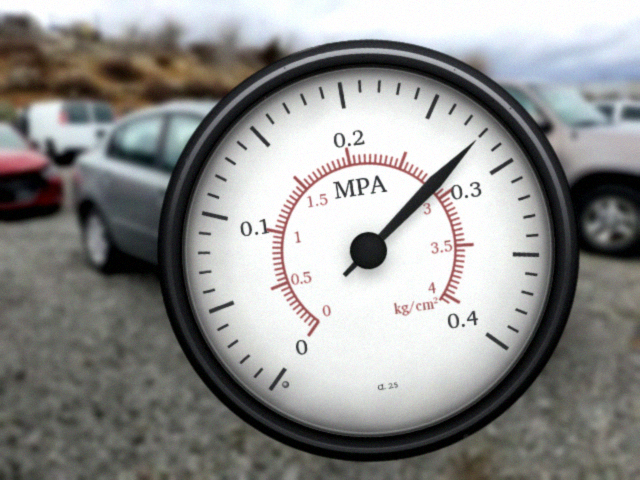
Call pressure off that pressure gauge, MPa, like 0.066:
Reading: 0.28
